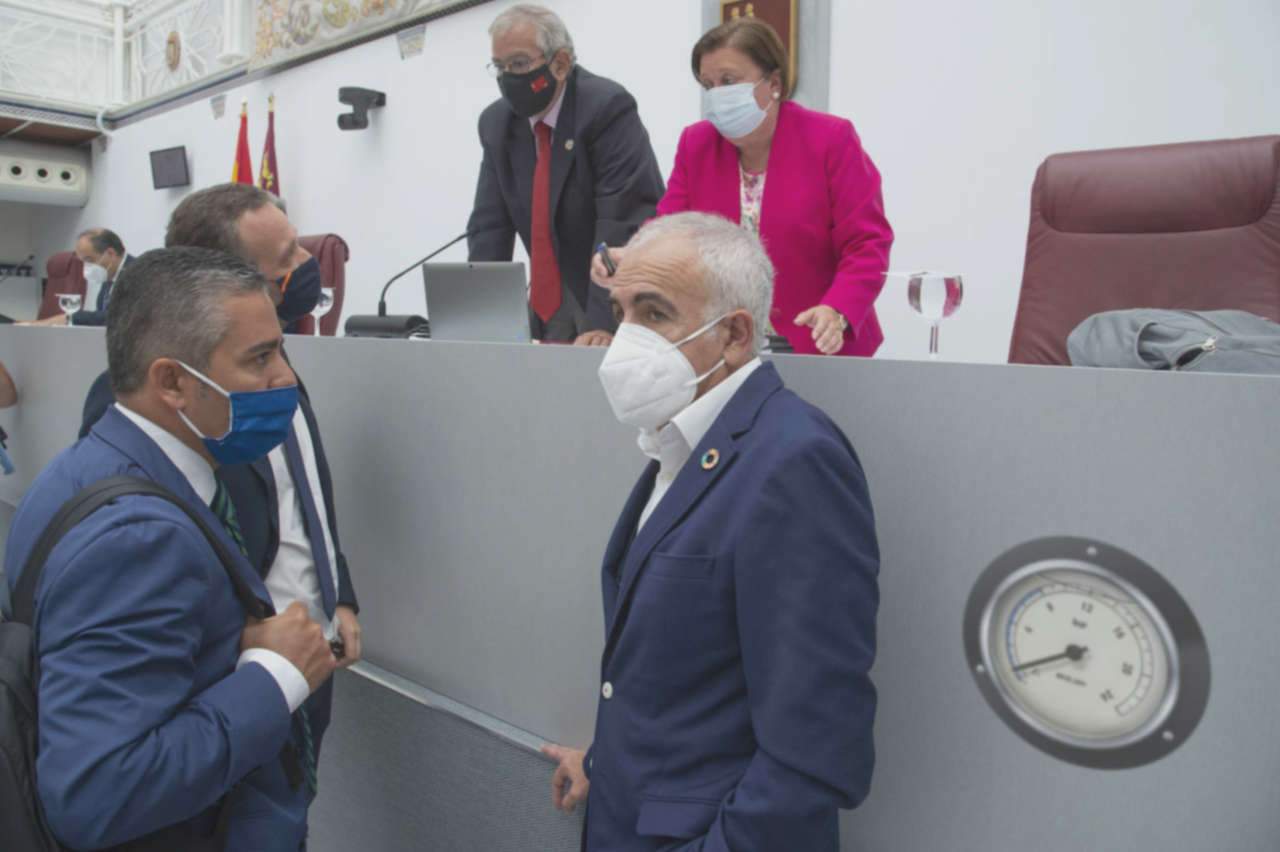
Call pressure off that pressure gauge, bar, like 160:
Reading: 0
